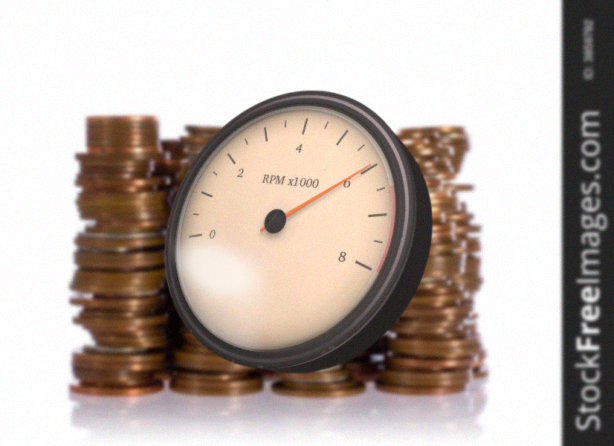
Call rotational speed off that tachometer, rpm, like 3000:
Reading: 6000
